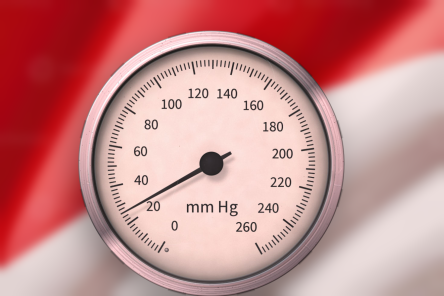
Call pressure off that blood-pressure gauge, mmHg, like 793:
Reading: 26
